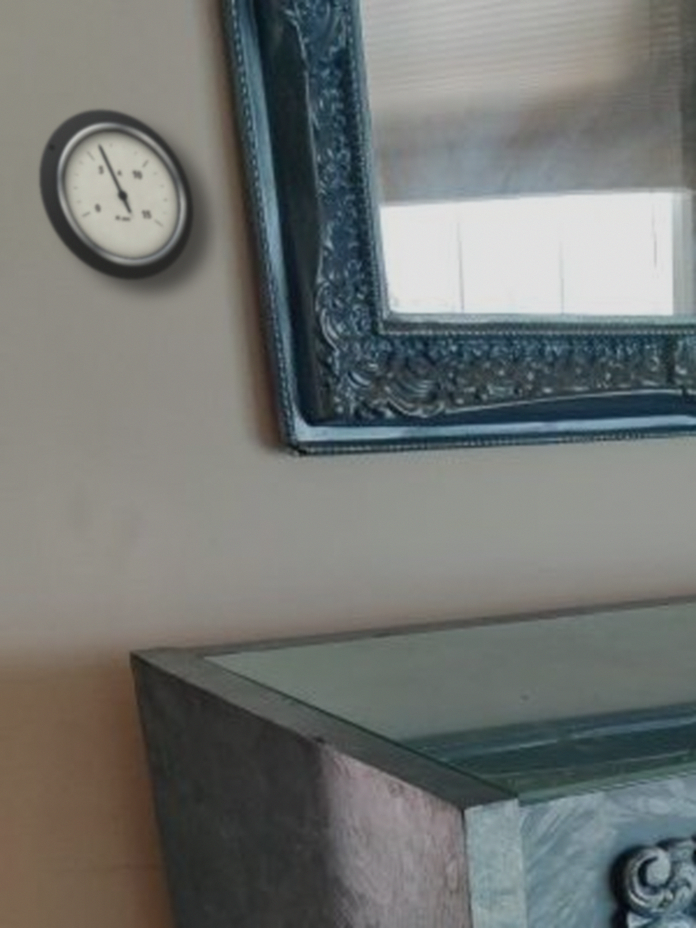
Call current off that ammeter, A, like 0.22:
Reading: 6
